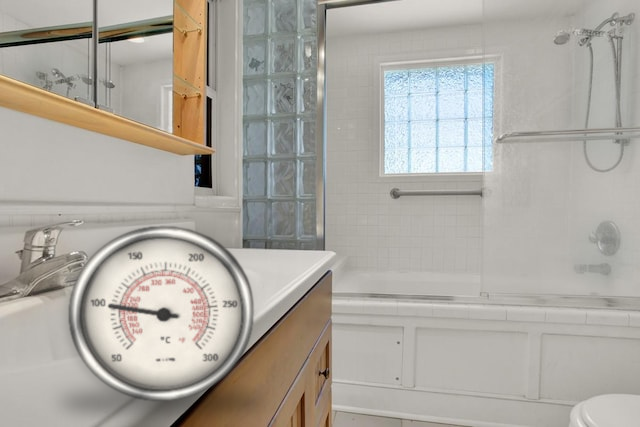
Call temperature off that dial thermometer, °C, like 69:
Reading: 100
